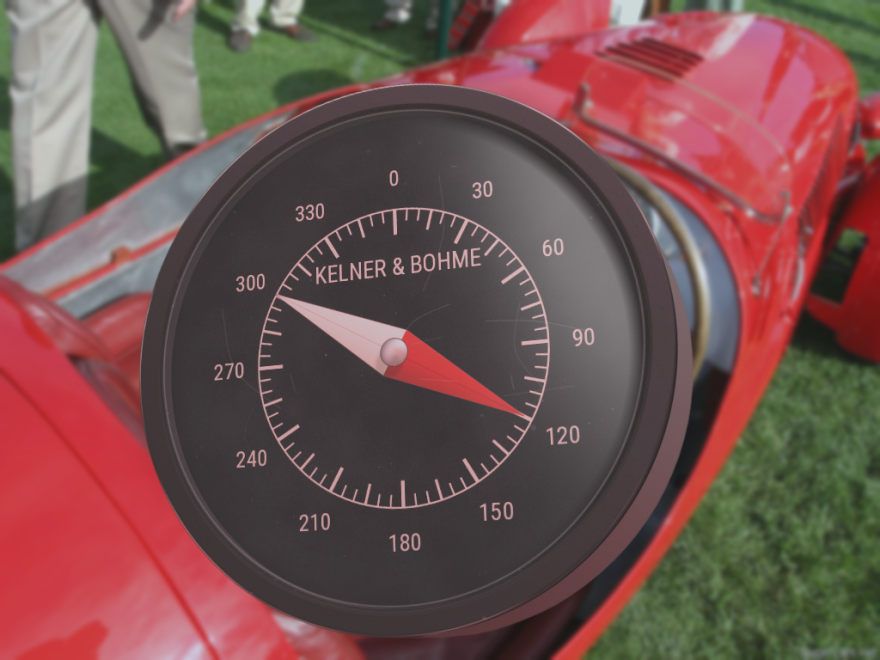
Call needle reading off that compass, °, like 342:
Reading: 120
